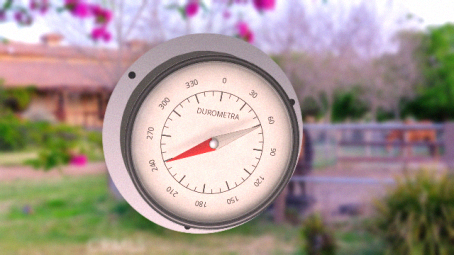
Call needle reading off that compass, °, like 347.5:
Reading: 240
